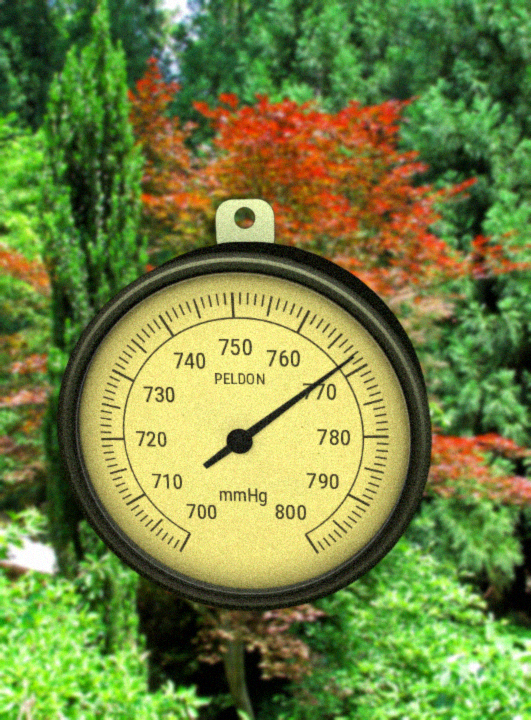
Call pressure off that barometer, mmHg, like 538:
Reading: 768
